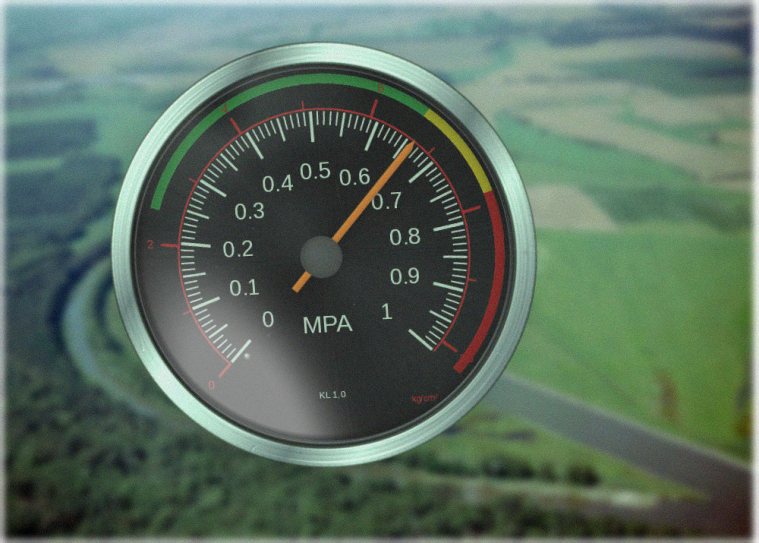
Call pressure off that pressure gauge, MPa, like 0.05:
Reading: 0.66
